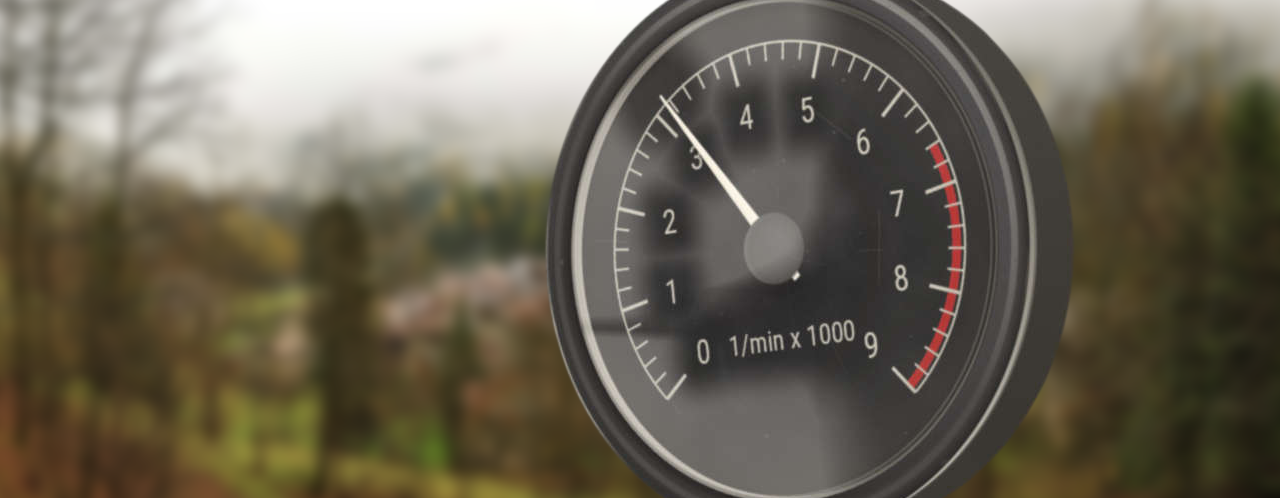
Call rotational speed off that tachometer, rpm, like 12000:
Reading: 3200
